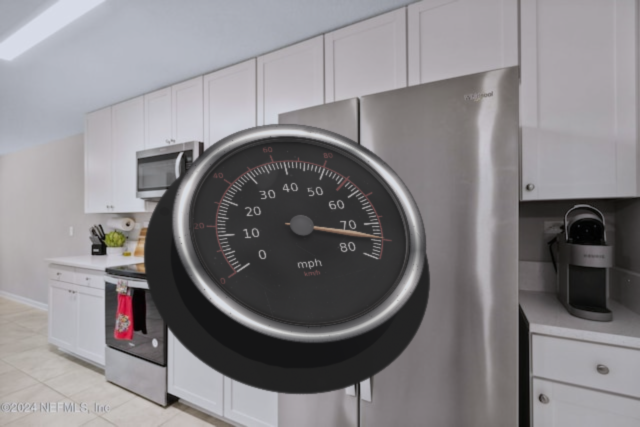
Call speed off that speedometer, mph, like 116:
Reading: 75
